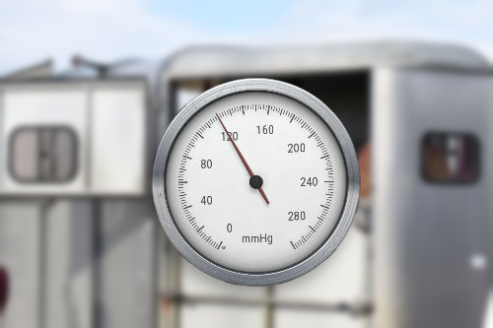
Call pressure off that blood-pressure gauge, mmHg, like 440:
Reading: 120
